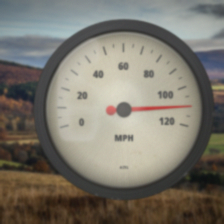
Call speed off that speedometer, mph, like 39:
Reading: 110
